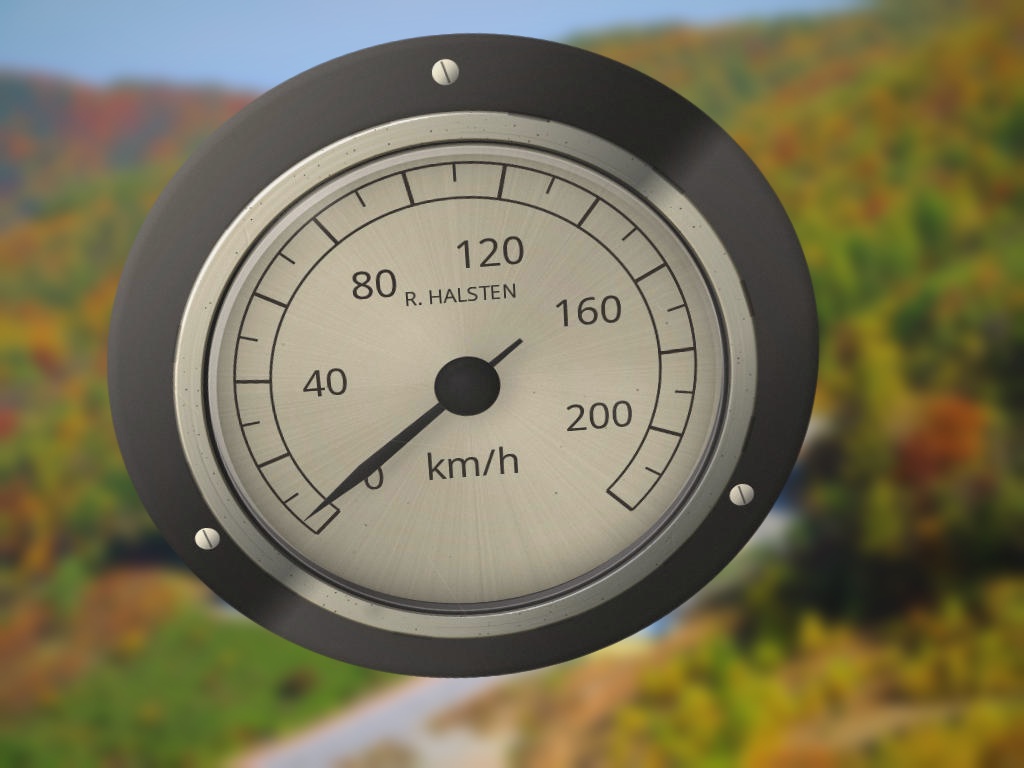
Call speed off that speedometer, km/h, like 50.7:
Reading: 5
